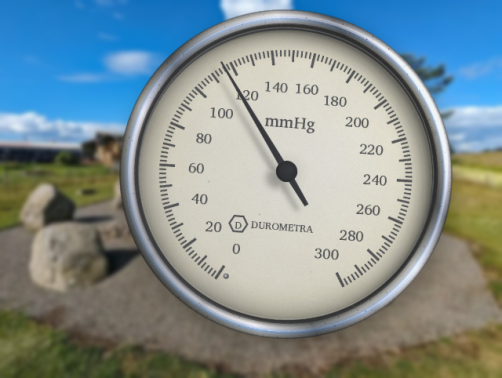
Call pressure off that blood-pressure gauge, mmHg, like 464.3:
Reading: 116
